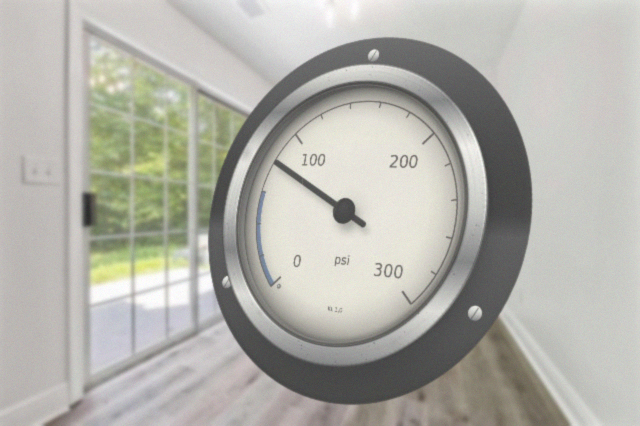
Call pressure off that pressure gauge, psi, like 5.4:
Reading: 80
